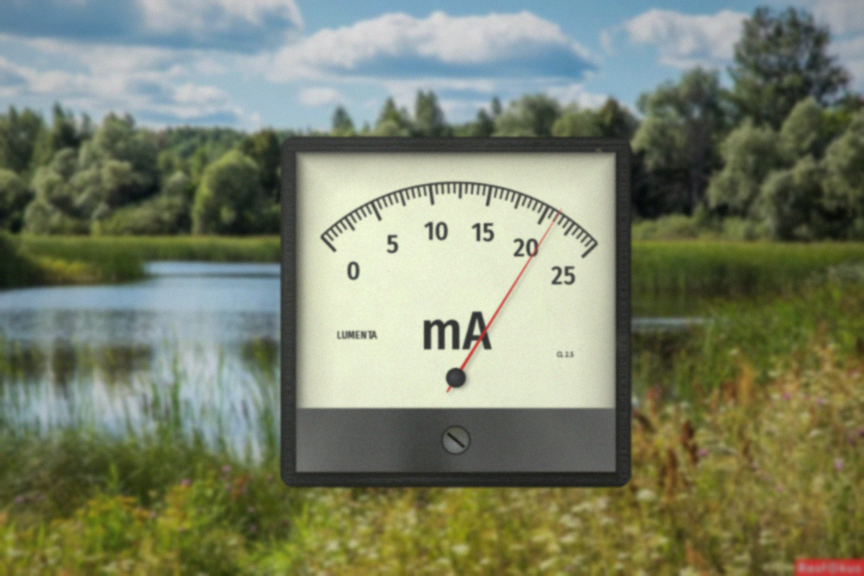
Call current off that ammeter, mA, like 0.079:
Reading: 21
